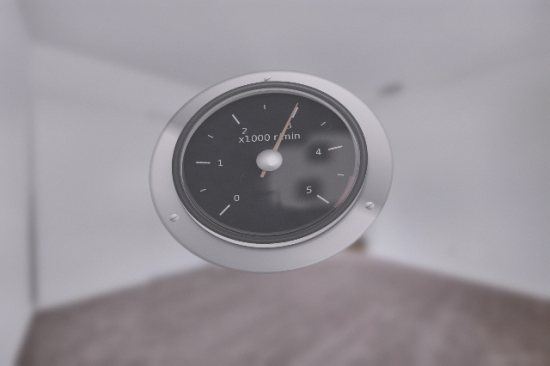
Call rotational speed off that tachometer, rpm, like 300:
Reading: 3000
